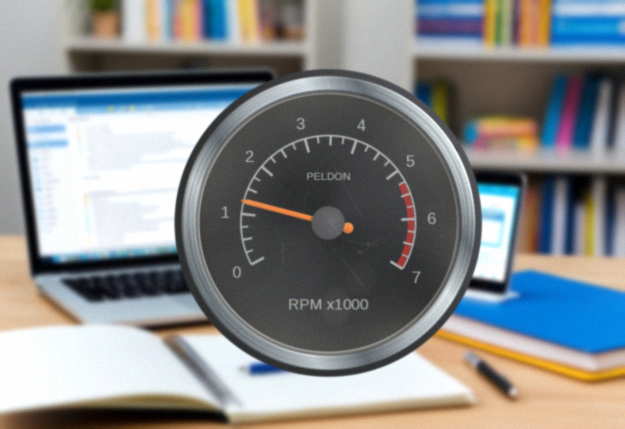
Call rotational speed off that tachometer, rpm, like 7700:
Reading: 1250
